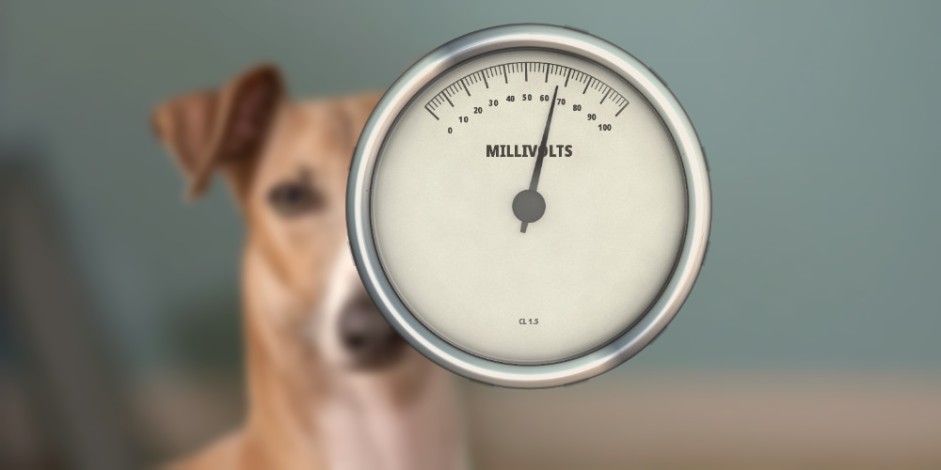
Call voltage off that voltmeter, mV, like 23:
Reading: 66
